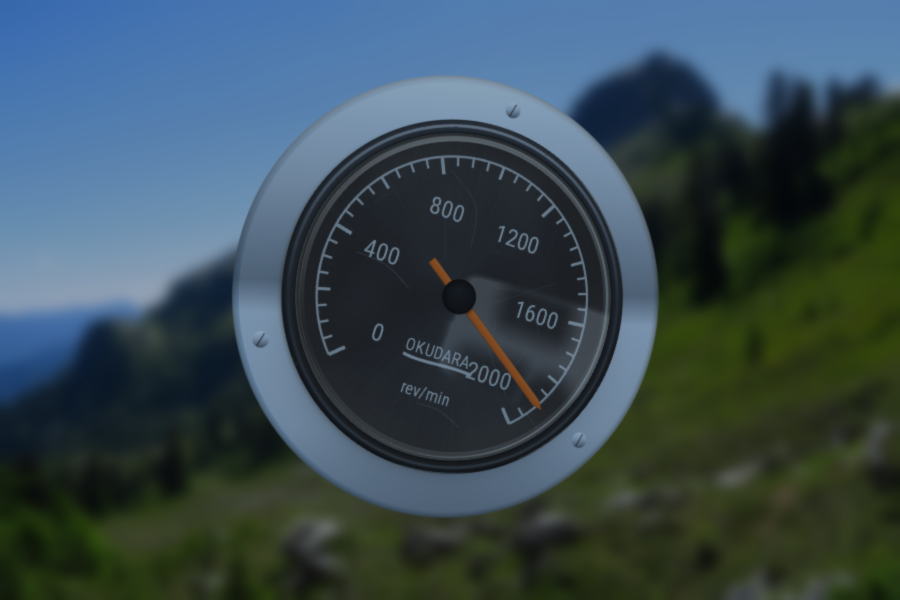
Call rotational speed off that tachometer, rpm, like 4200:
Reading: 1900
